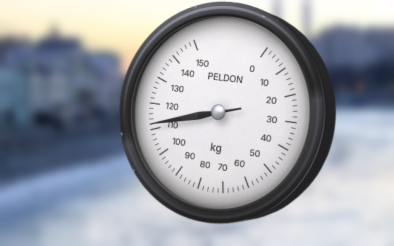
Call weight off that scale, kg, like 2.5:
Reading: 112
